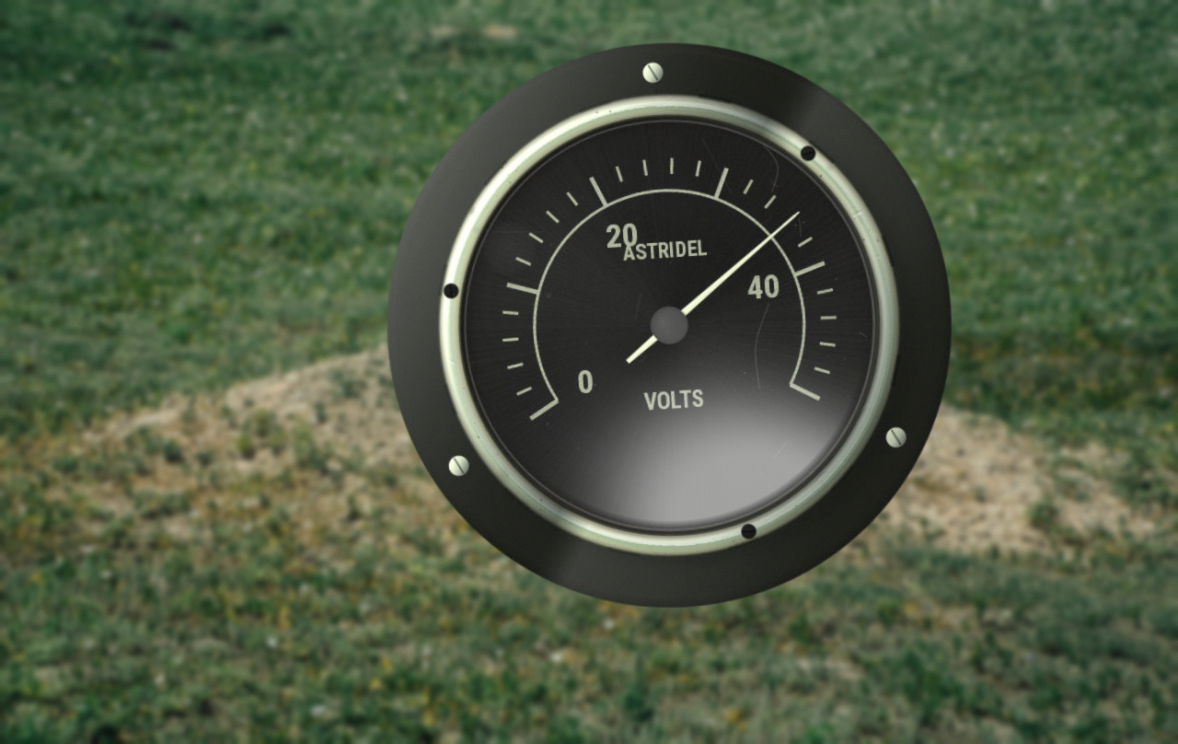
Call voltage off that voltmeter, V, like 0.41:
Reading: 36
